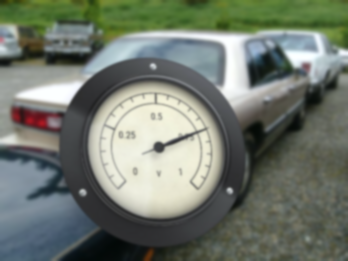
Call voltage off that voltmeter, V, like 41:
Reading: 0.75
